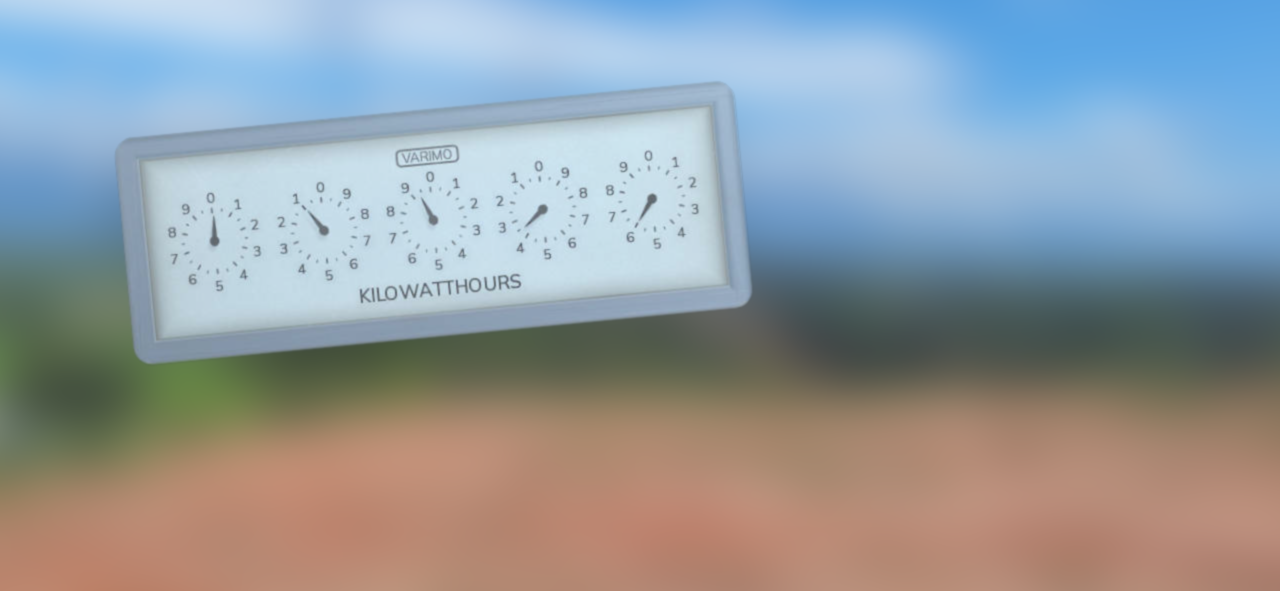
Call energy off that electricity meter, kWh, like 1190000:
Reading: 936
